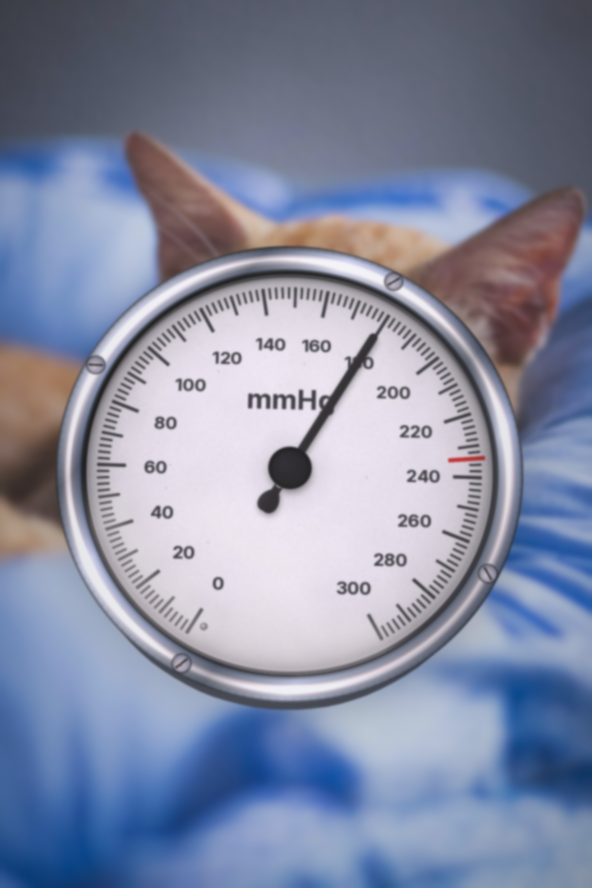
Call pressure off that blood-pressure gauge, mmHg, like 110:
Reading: 180
